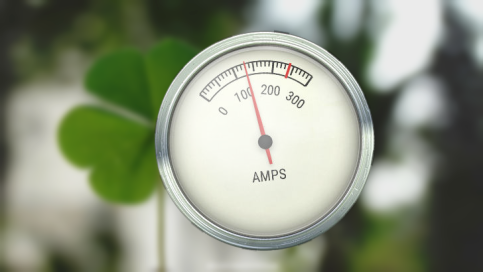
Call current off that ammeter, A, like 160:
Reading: 130
